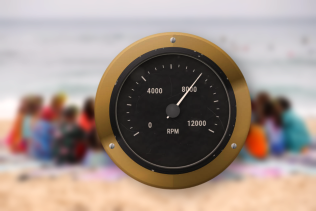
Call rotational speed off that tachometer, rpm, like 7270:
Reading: 8000
